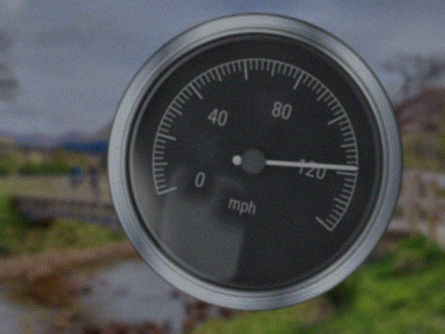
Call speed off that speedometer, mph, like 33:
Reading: 118
